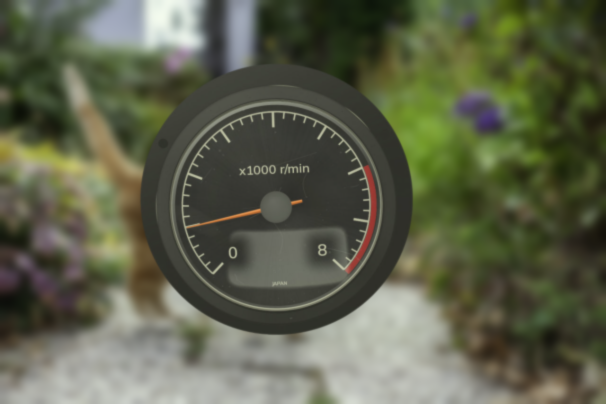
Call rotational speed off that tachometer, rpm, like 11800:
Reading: 1000
